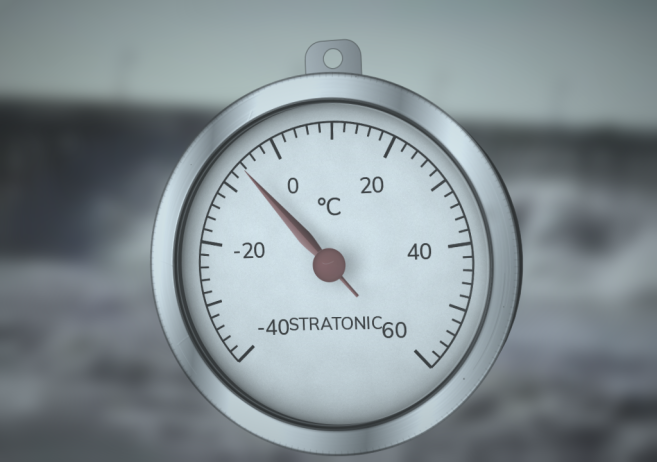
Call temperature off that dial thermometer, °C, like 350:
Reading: -6
